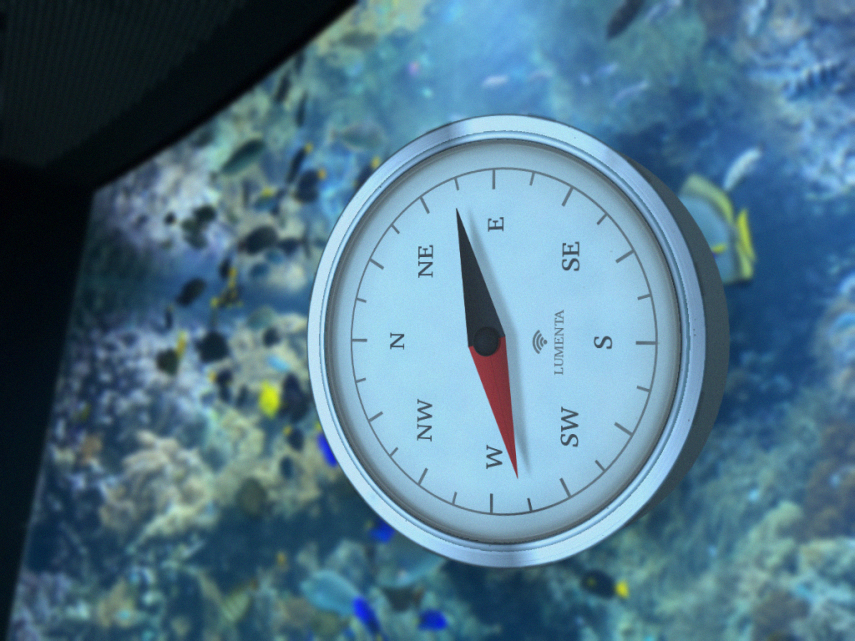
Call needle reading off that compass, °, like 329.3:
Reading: 255
